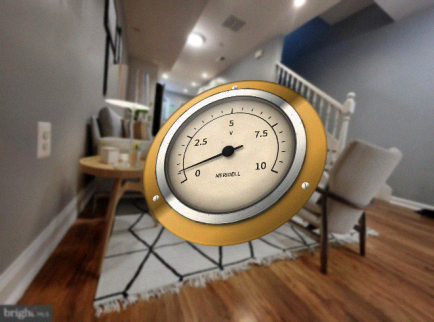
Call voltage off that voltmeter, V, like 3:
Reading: 0.5
